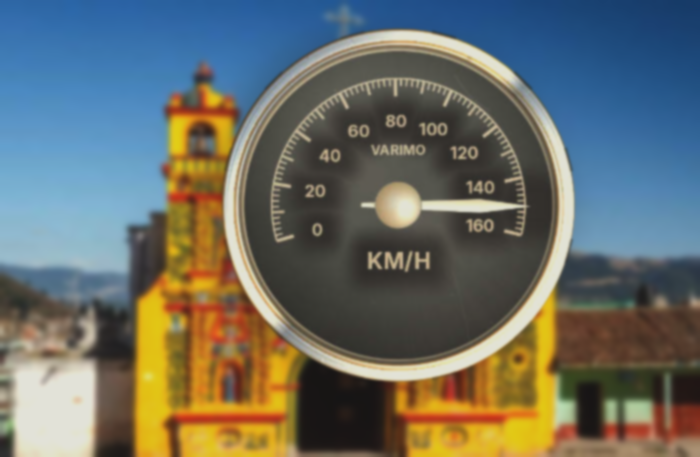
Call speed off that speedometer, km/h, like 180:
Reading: 150
